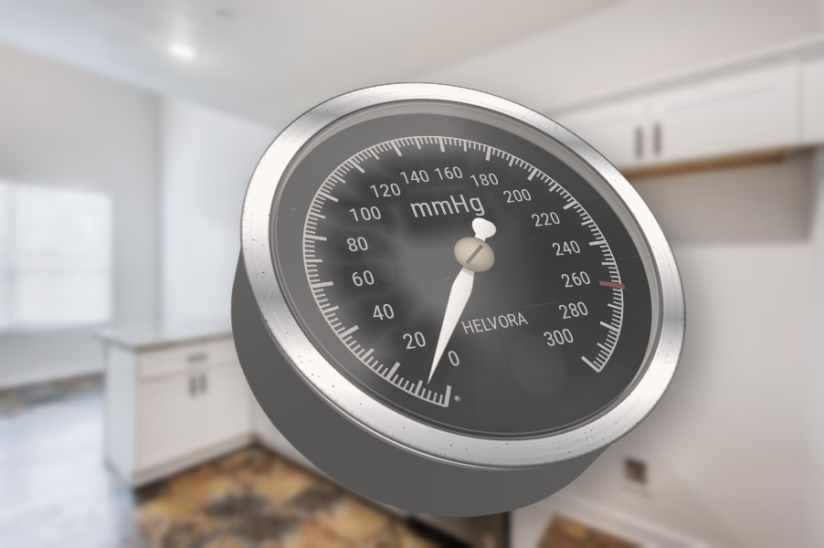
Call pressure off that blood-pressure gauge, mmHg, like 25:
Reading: 8
